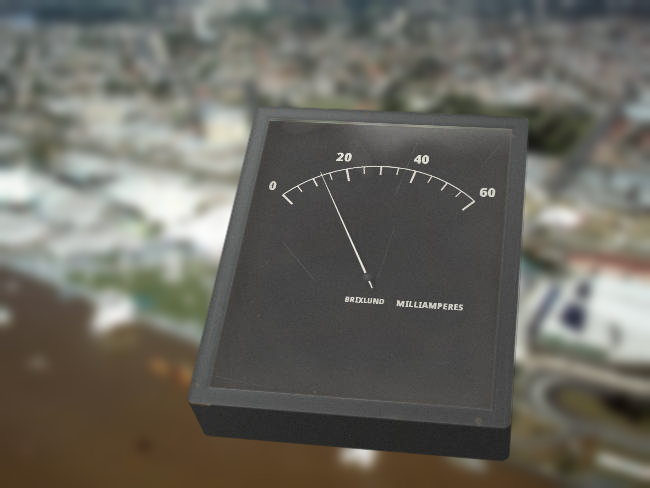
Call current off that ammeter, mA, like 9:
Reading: 12.5
